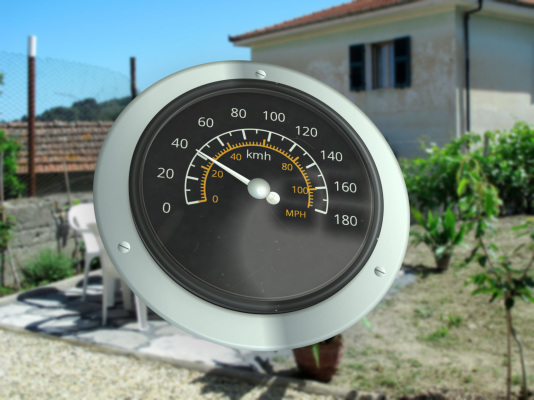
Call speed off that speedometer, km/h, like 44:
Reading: 40
